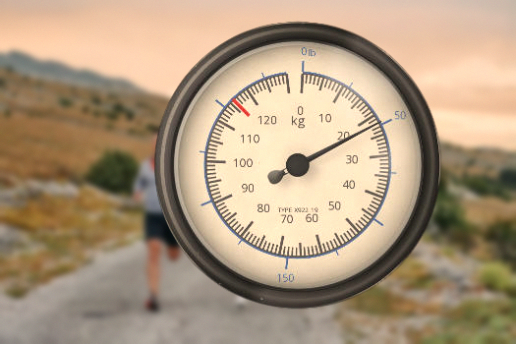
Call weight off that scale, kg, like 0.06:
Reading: 22
